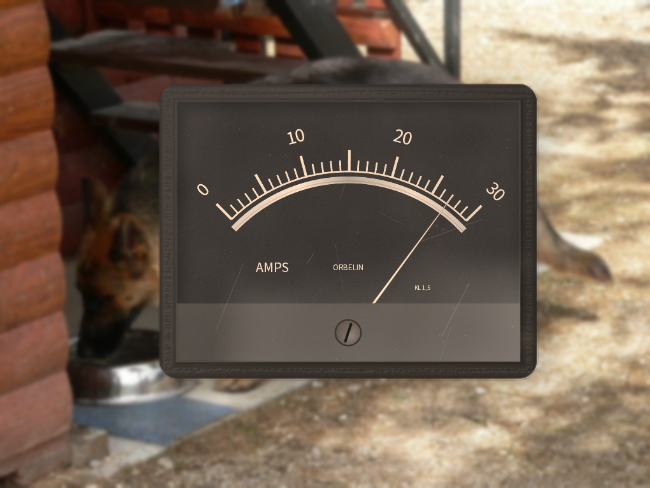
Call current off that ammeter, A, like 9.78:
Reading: 27
